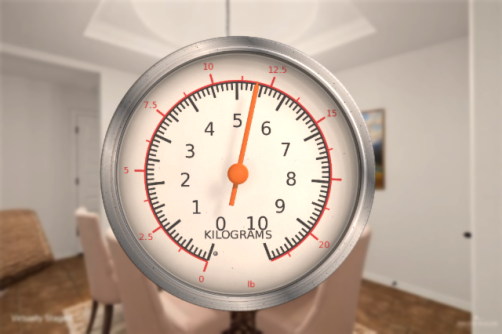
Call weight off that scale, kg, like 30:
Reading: 5.4
